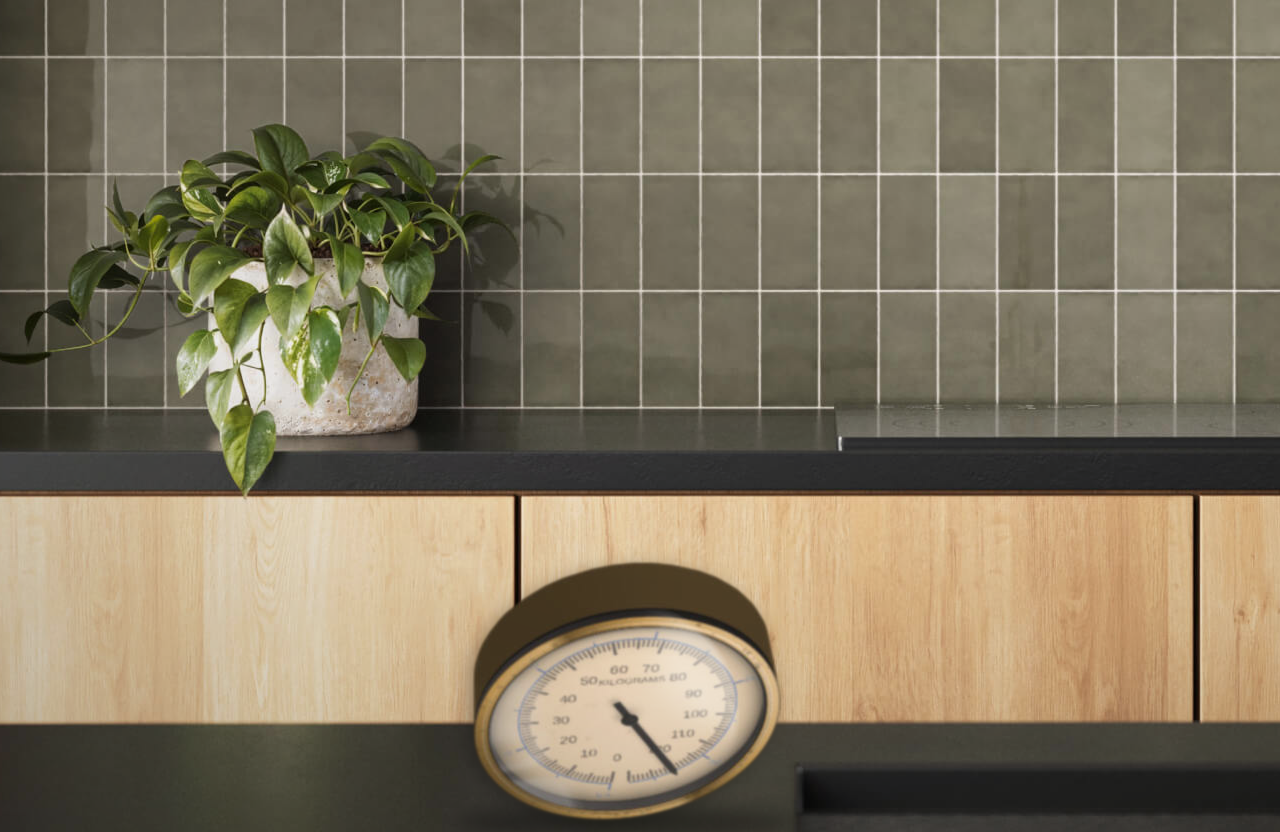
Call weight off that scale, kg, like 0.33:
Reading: 120
